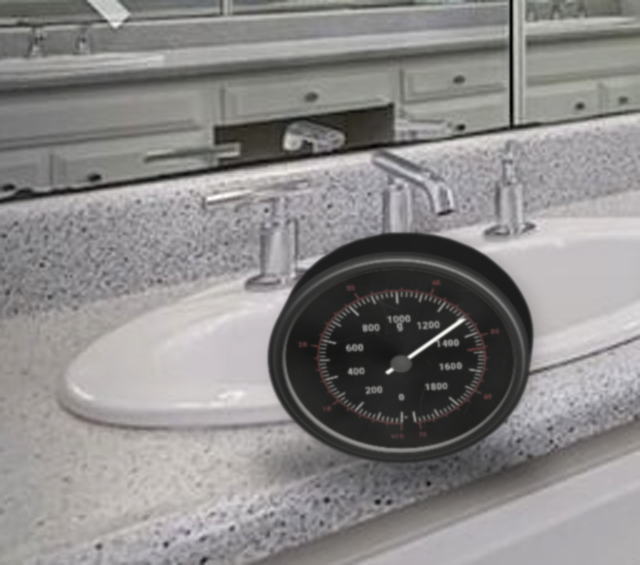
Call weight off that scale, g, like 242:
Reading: 1300
